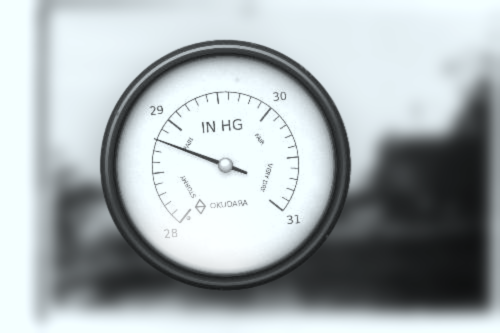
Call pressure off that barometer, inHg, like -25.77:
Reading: 28.8
